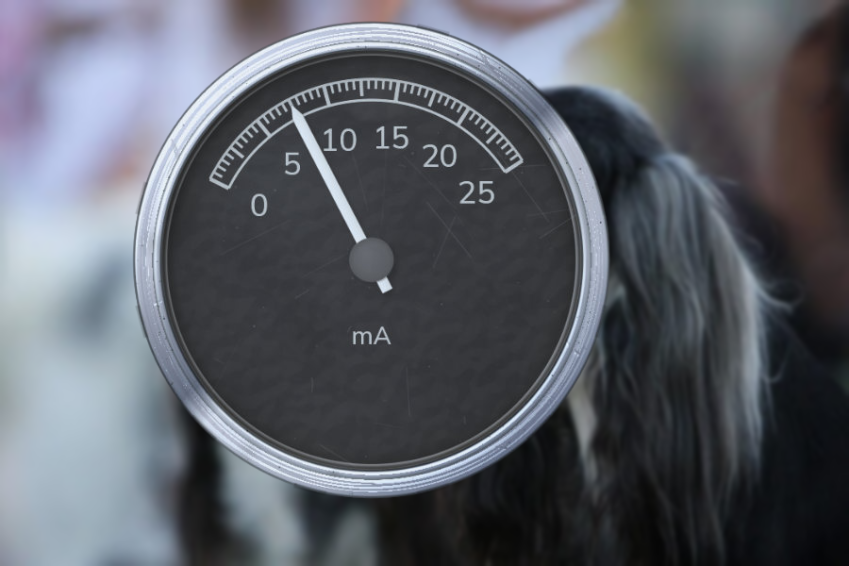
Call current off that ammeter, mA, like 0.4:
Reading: 7.5
